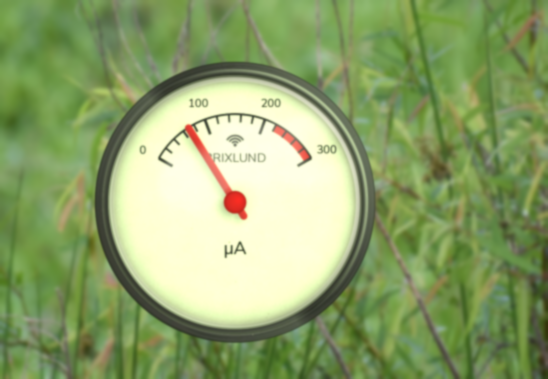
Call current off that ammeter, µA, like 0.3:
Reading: 70
